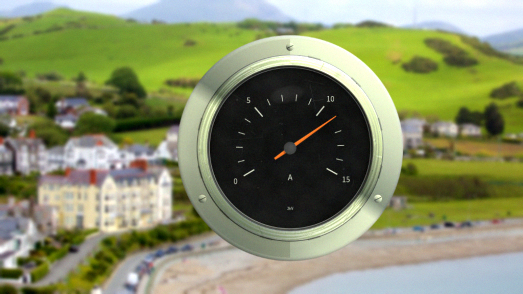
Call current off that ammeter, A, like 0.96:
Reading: 11
